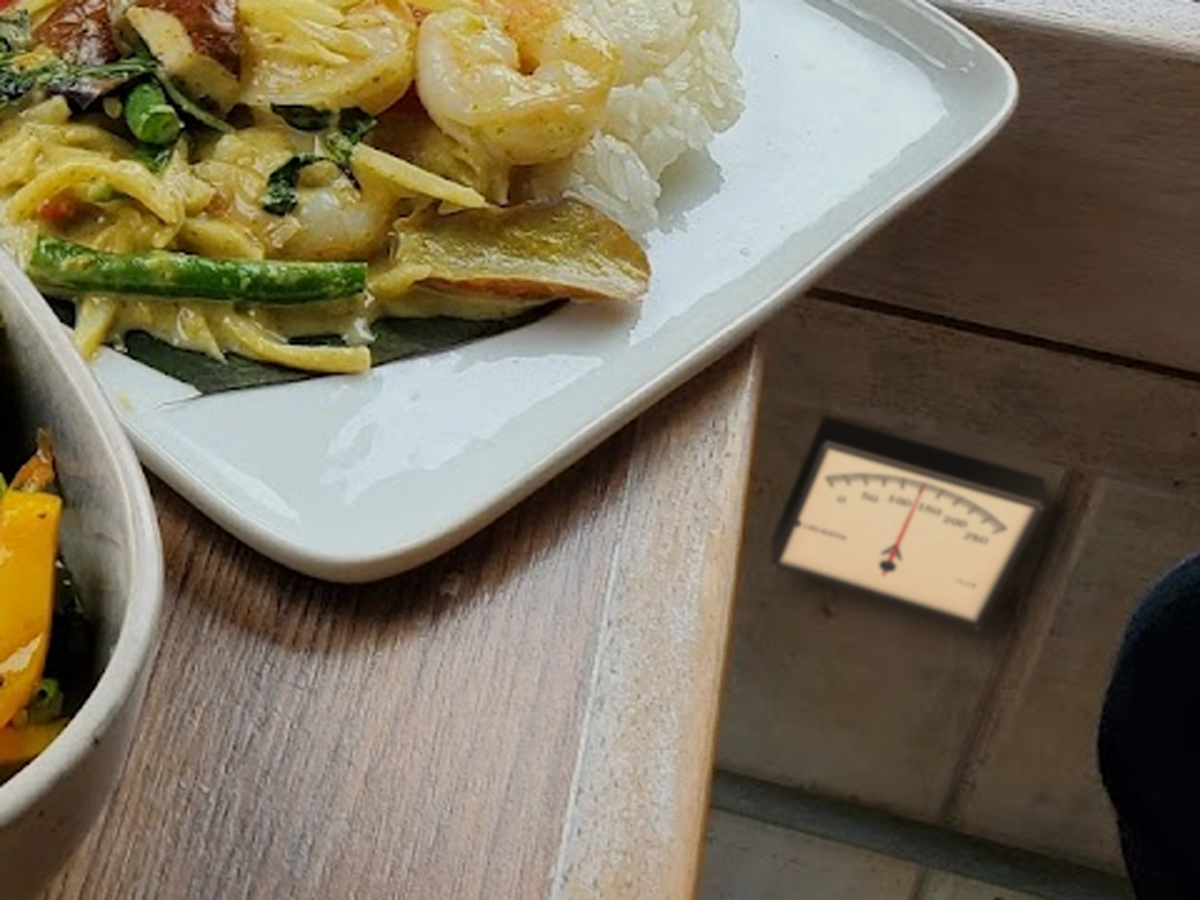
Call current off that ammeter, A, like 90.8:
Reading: 125
